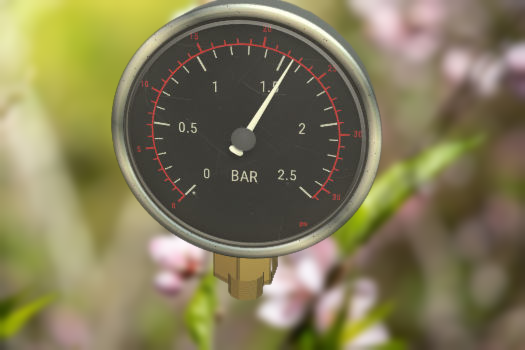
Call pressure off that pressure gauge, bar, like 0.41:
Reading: 1.55
